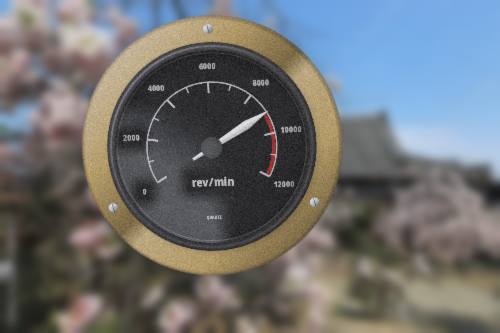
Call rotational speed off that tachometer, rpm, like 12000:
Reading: 9000
